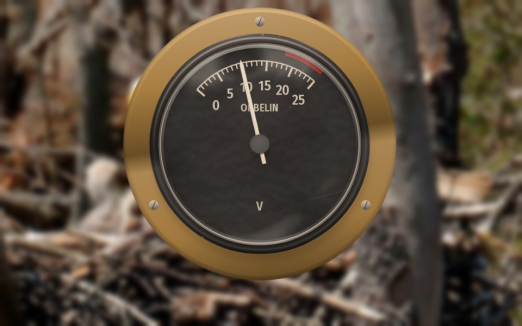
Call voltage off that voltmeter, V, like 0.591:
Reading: 10
